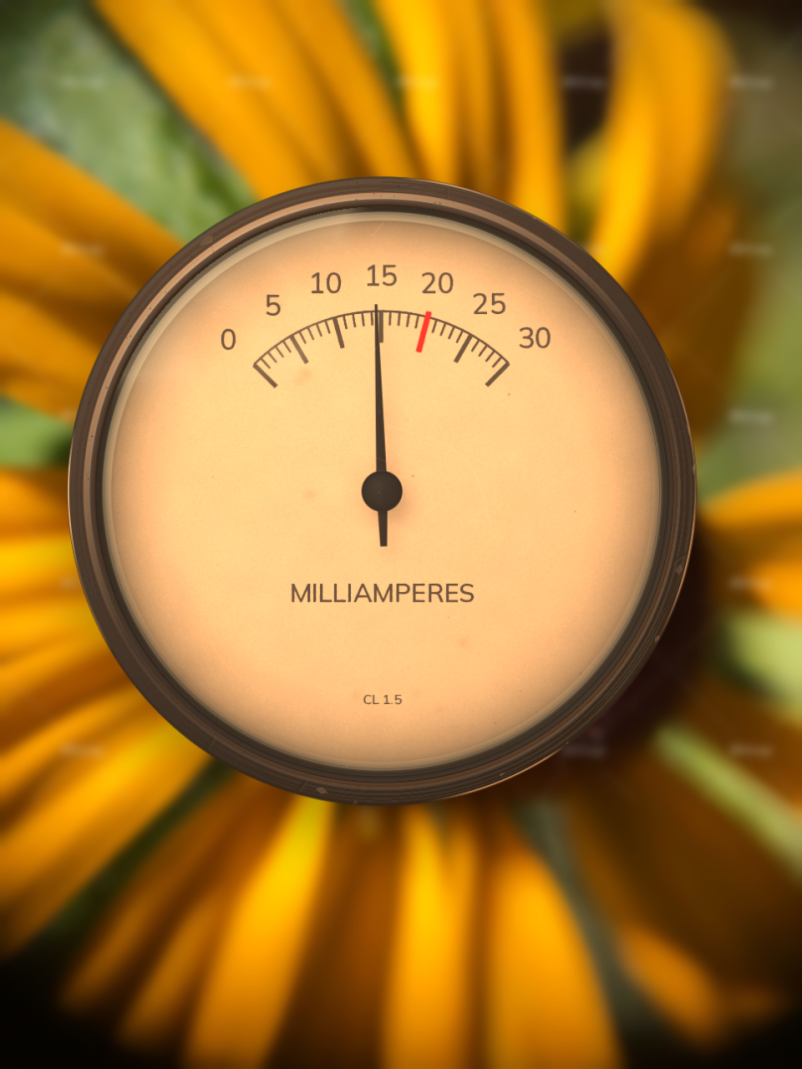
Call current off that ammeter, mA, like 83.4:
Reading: 14.5
